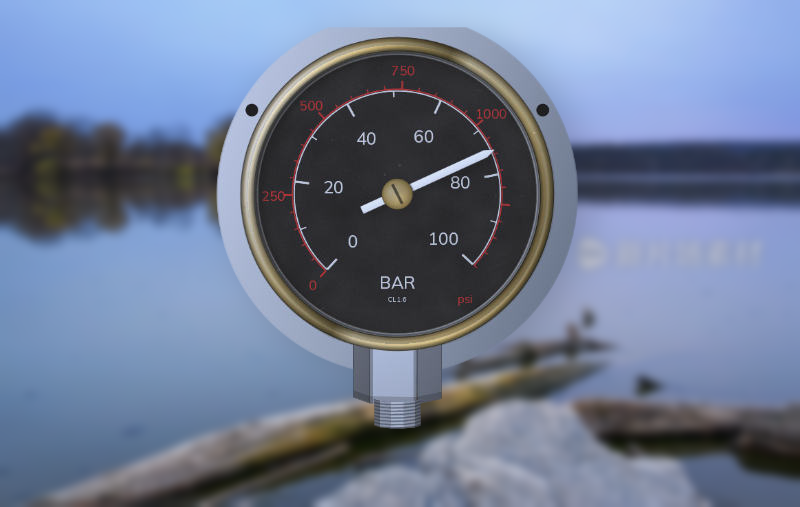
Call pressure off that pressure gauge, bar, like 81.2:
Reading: 75
